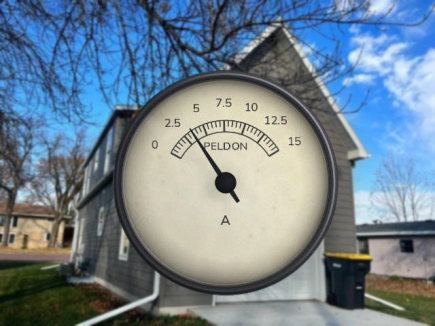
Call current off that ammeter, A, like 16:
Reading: 3.5
